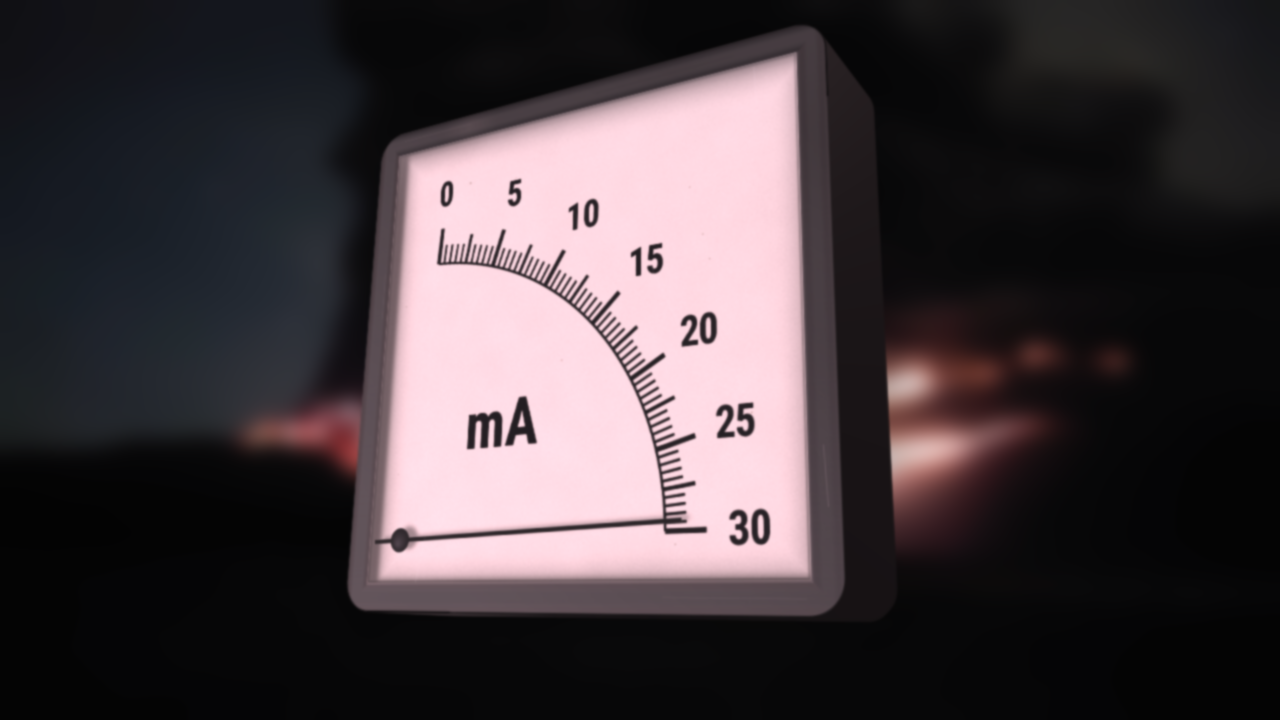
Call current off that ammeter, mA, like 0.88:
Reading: 29.5
